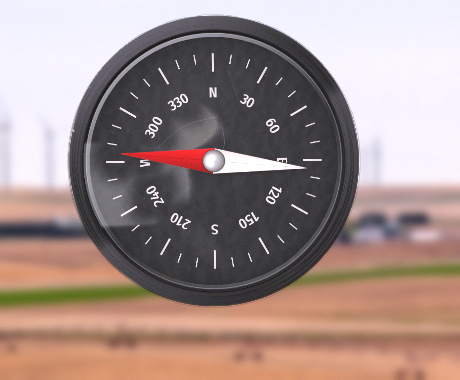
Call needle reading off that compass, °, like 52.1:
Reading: 275
